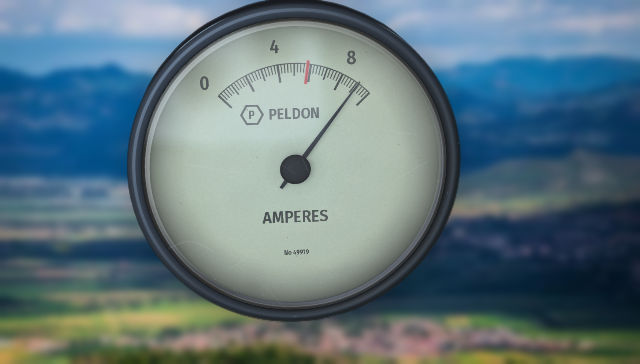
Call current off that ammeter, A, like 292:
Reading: 9
